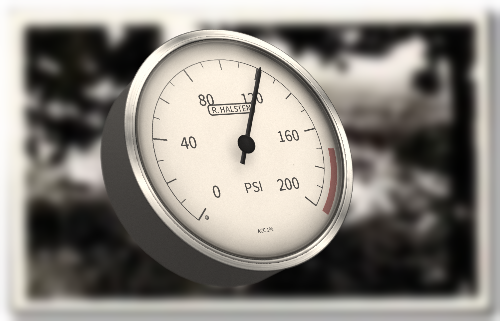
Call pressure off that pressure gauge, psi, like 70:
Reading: 120
